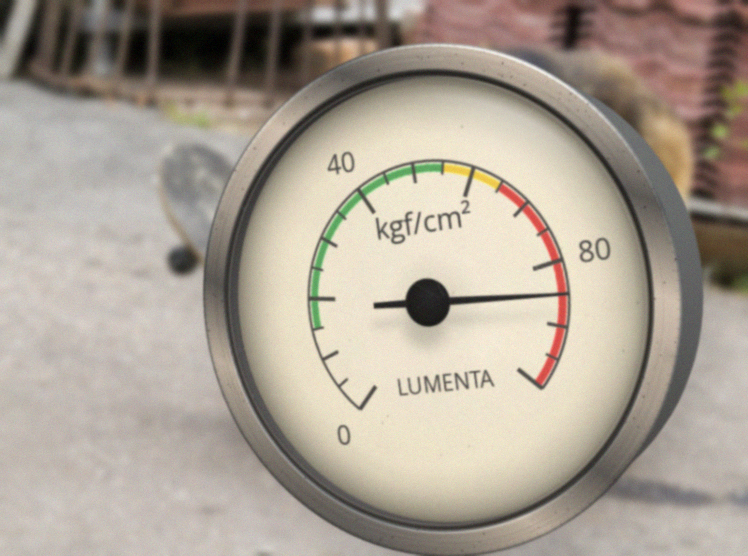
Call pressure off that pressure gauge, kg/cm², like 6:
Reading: 85
